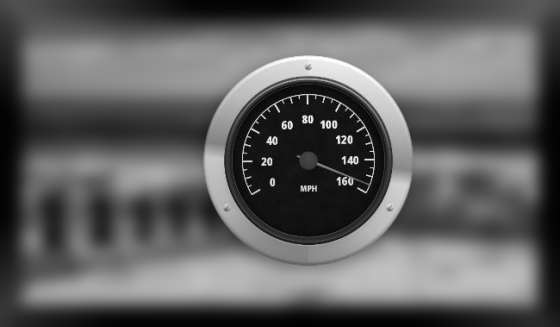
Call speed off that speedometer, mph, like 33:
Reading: 155
